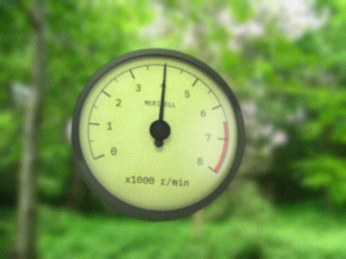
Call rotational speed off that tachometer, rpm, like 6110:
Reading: 4000
